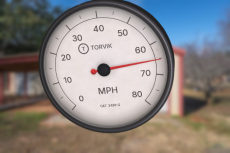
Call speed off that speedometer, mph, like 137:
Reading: 65
